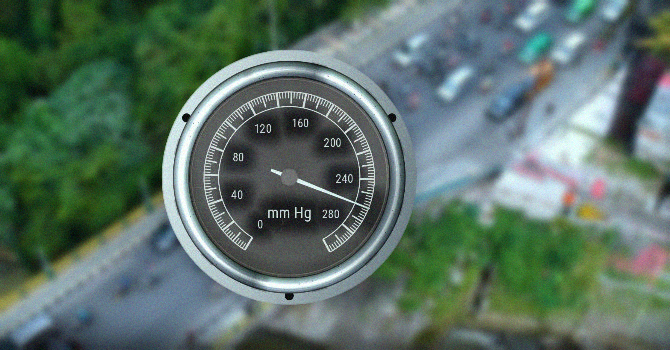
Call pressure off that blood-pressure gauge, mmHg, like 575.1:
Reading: 260
